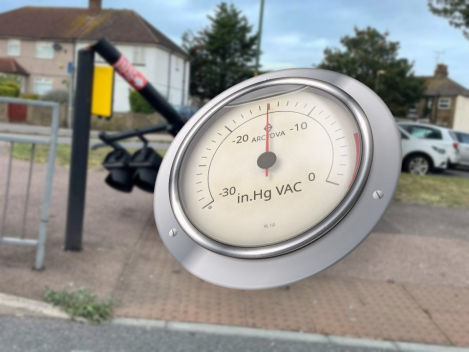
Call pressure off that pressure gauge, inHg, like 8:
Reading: -15
